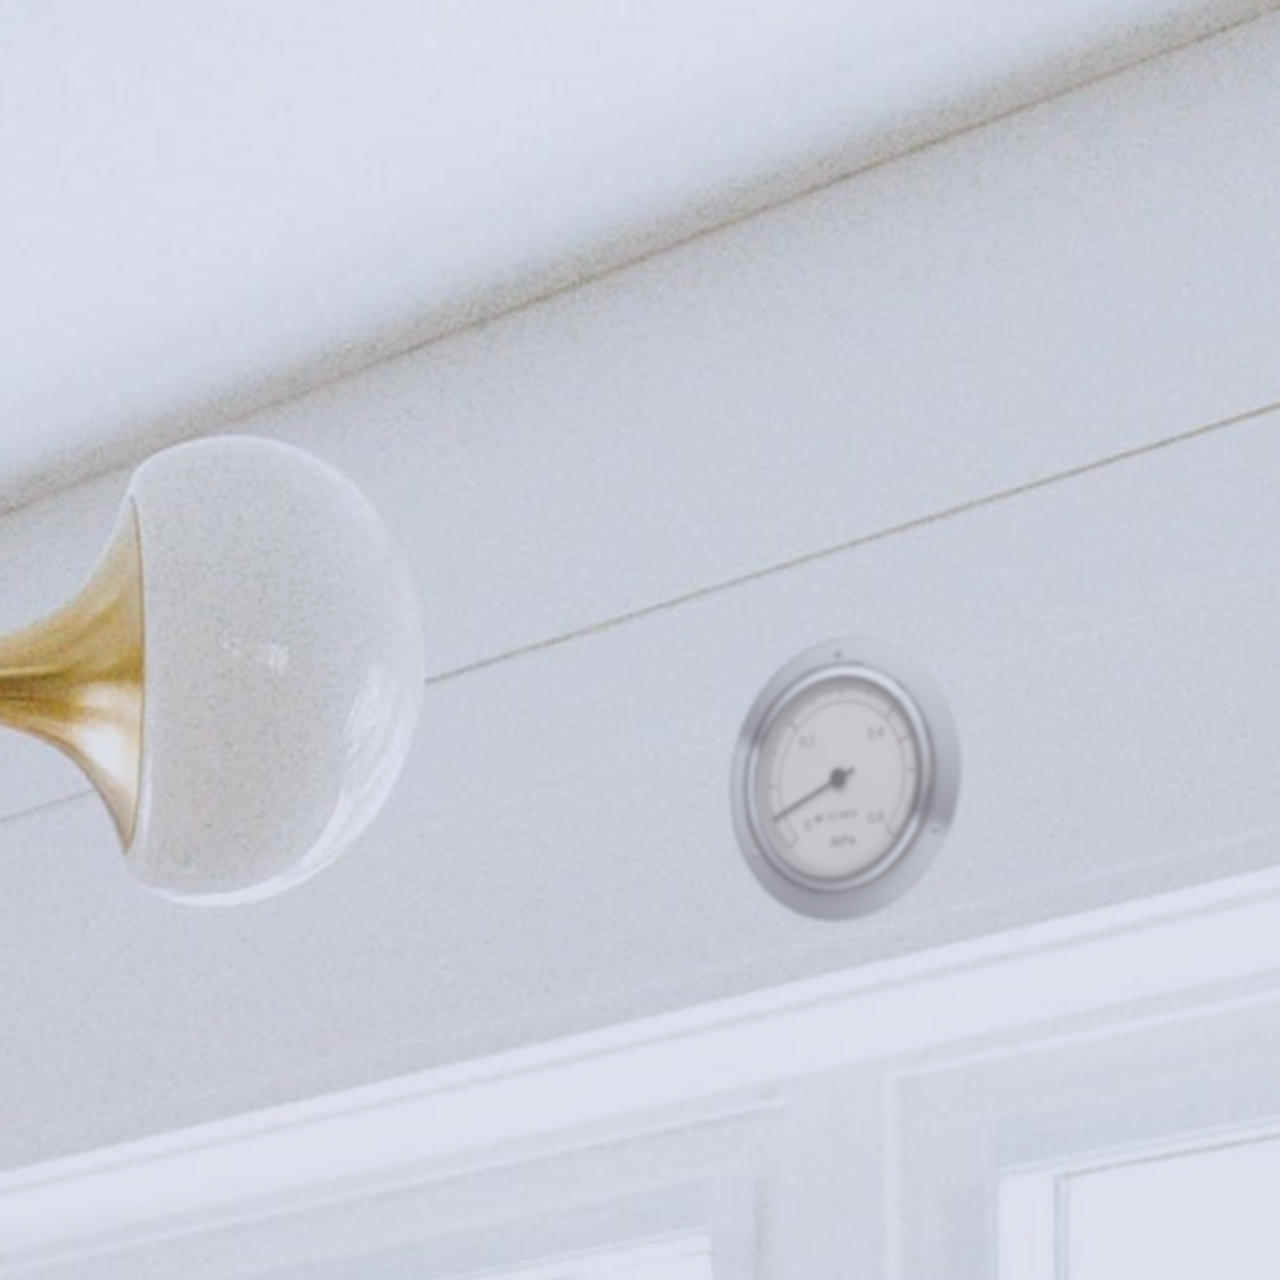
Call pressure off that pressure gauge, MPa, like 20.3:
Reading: 0.05
